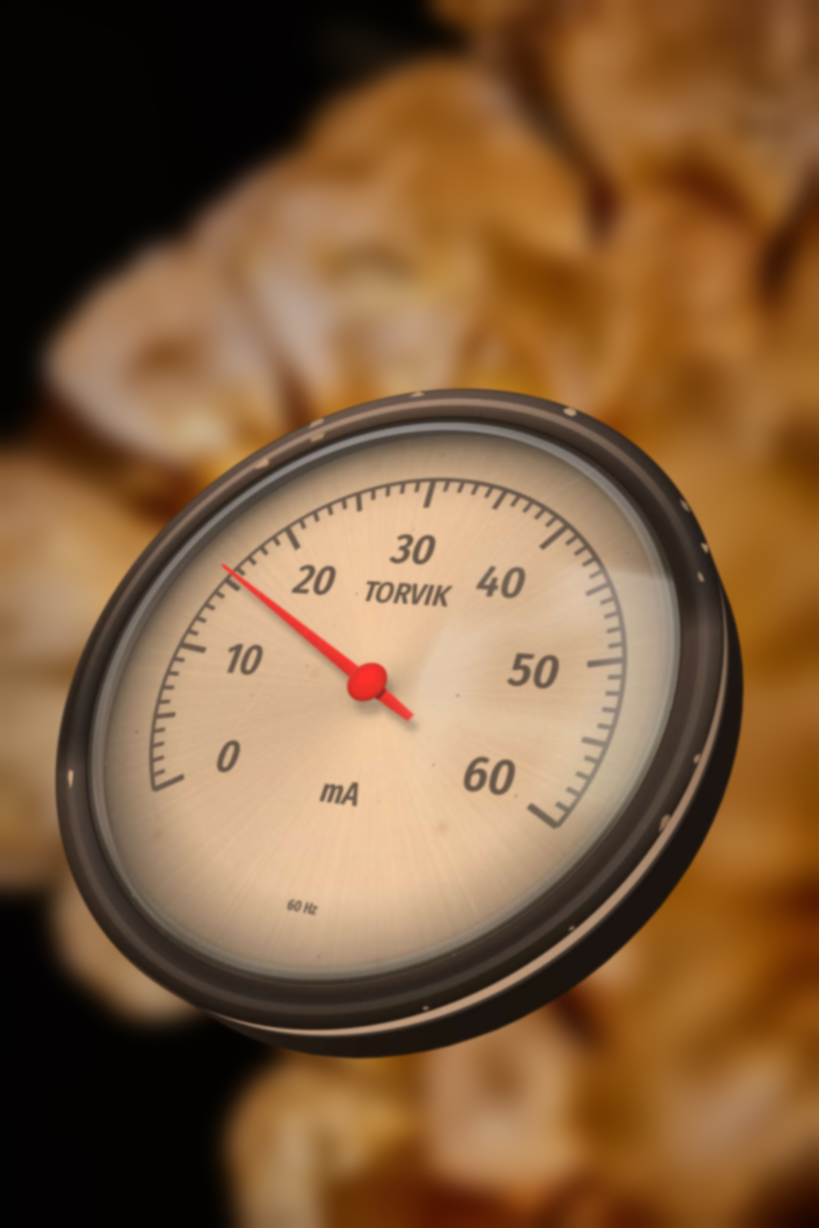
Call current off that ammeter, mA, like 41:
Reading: 15.5
